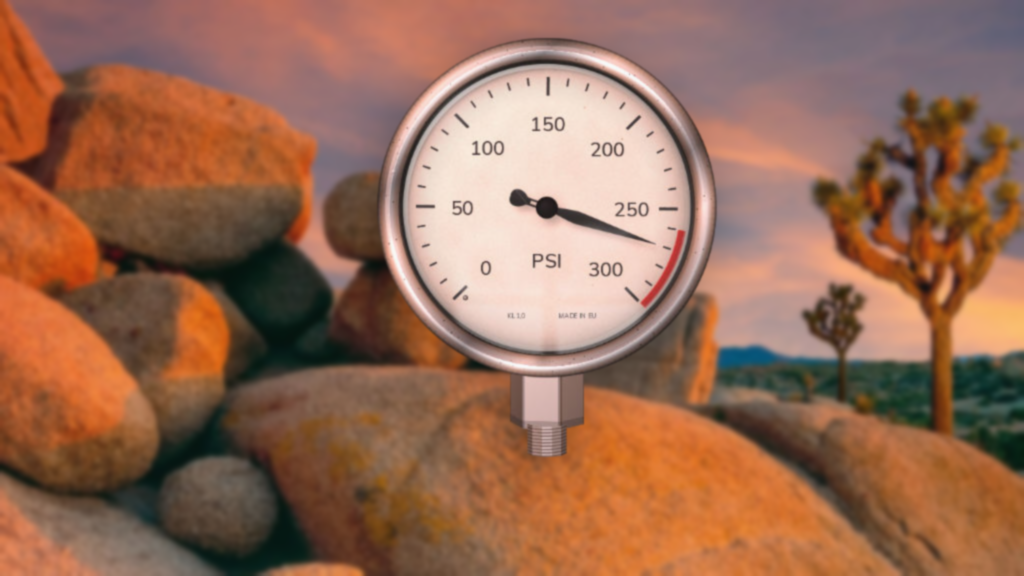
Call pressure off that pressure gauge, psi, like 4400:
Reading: 270
